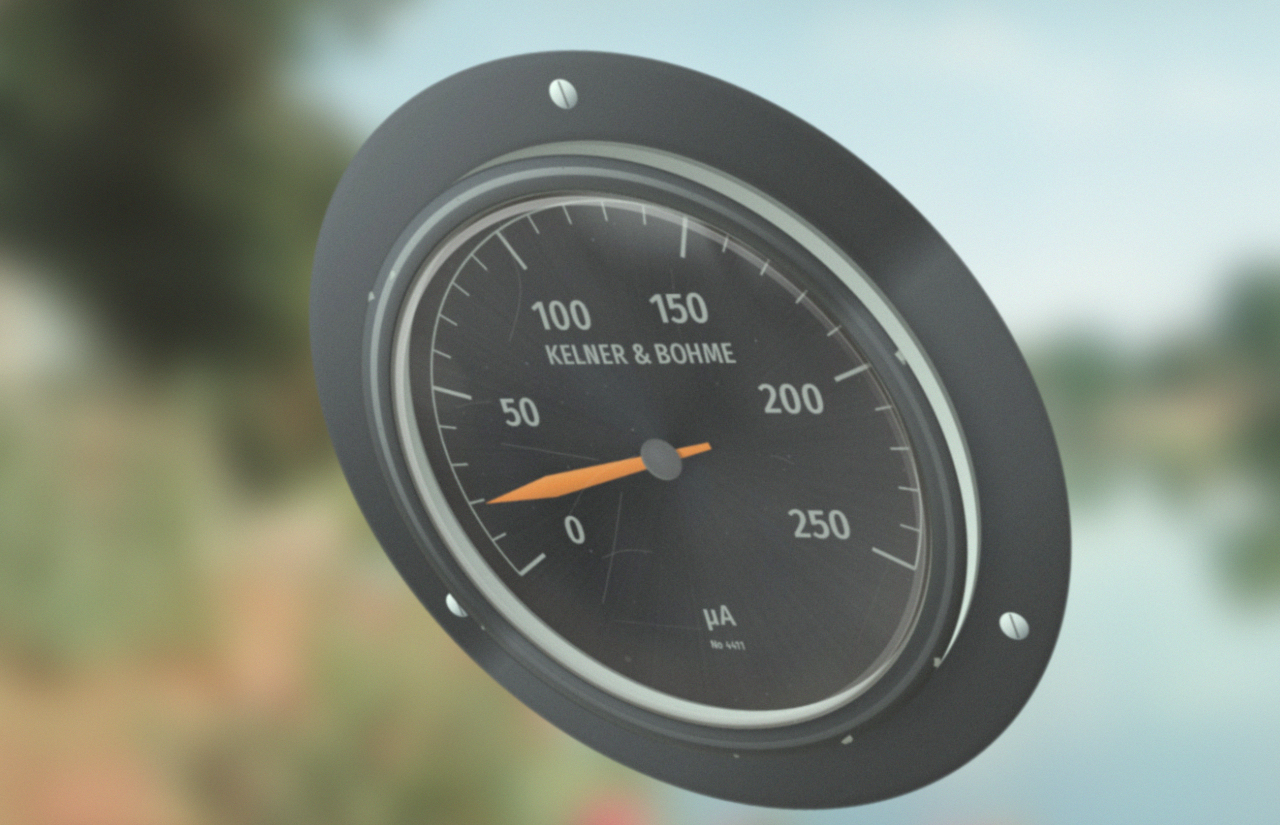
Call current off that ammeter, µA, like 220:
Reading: 20
